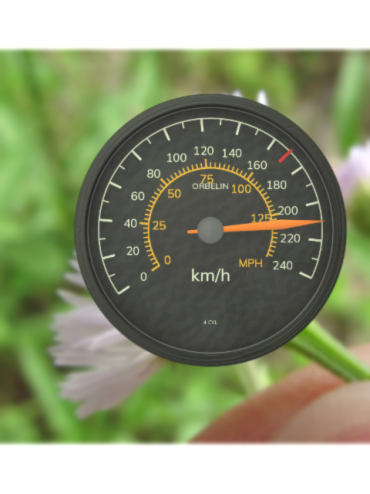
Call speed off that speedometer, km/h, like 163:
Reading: 210
